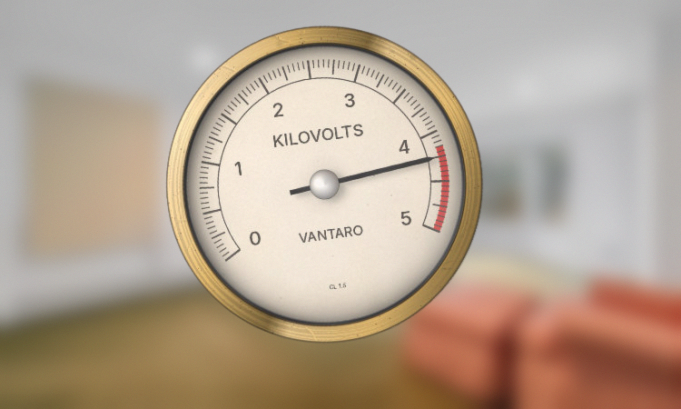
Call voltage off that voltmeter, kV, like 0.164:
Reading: 4.25
